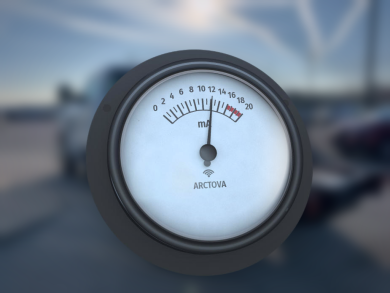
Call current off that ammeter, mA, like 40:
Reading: 12
